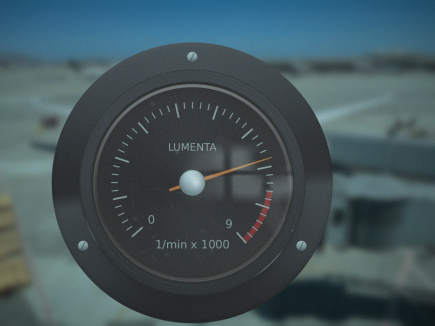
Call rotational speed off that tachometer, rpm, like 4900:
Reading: 6800
